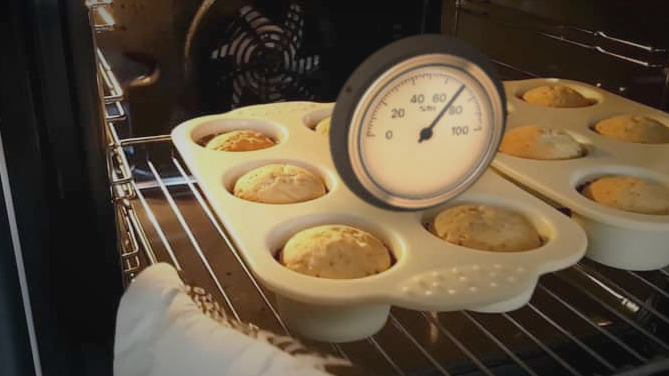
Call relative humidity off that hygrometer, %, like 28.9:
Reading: 70
